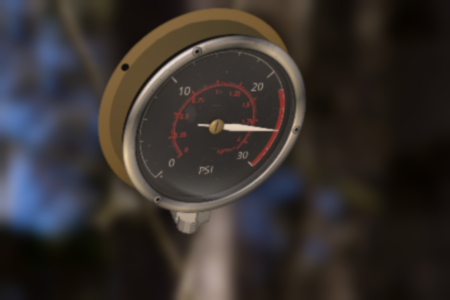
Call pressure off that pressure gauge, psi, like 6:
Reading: 26
